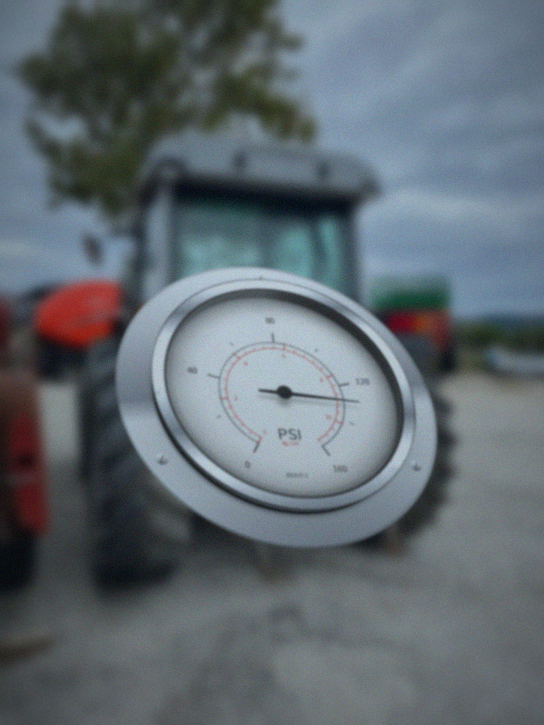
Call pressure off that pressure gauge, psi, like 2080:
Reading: 130
